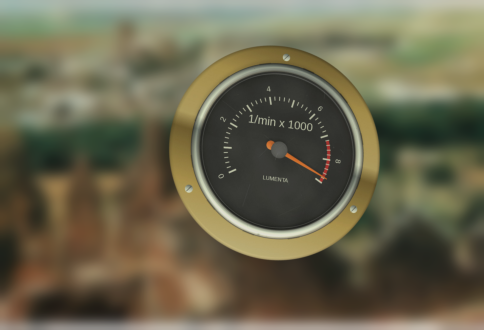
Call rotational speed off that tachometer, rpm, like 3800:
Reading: 8800
